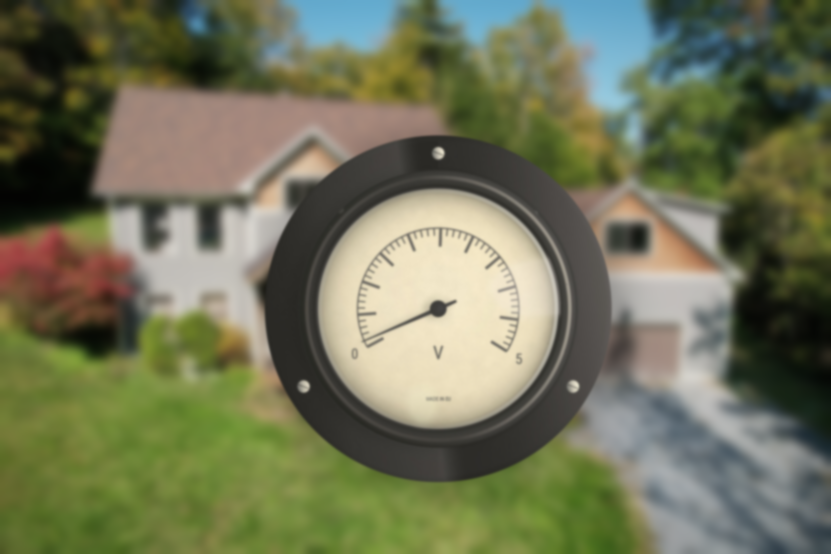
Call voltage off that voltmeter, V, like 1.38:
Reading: 0.1
